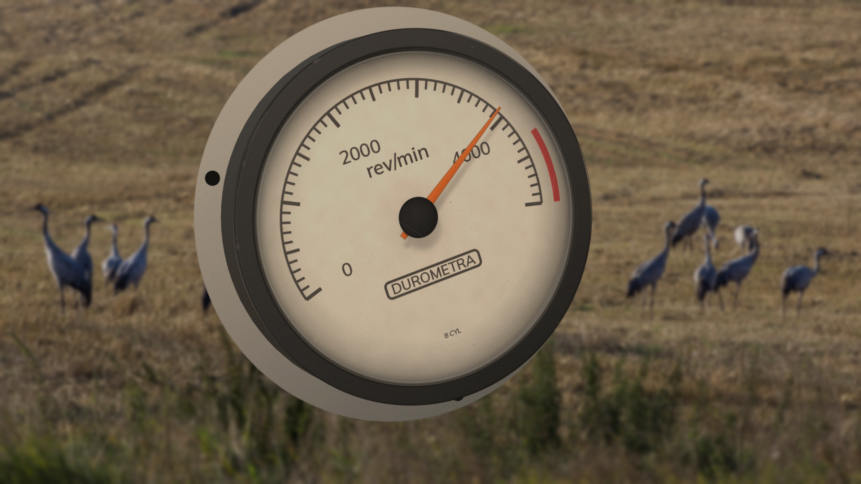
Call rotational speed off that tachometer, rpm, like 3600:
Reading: 3900
